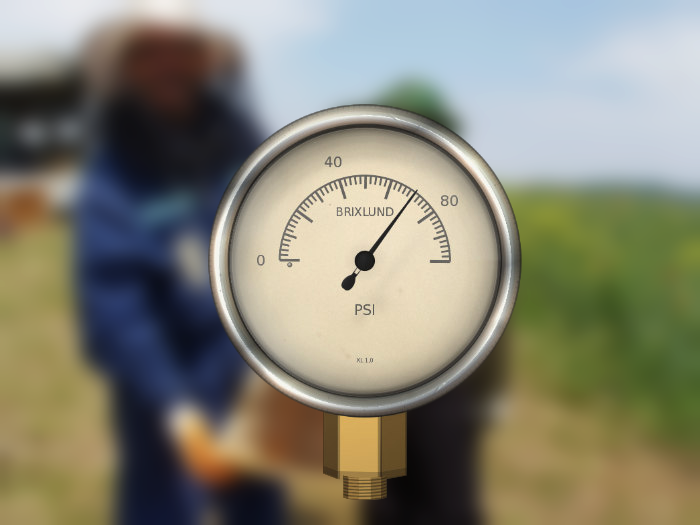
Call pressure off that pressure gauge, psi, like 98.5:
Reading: 70
